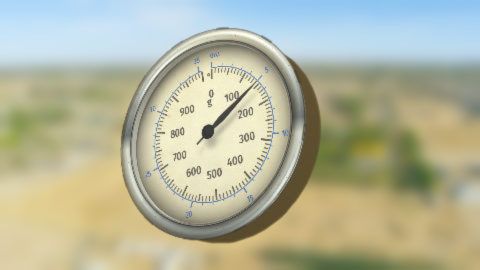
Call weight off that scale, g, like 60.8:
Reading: 150
